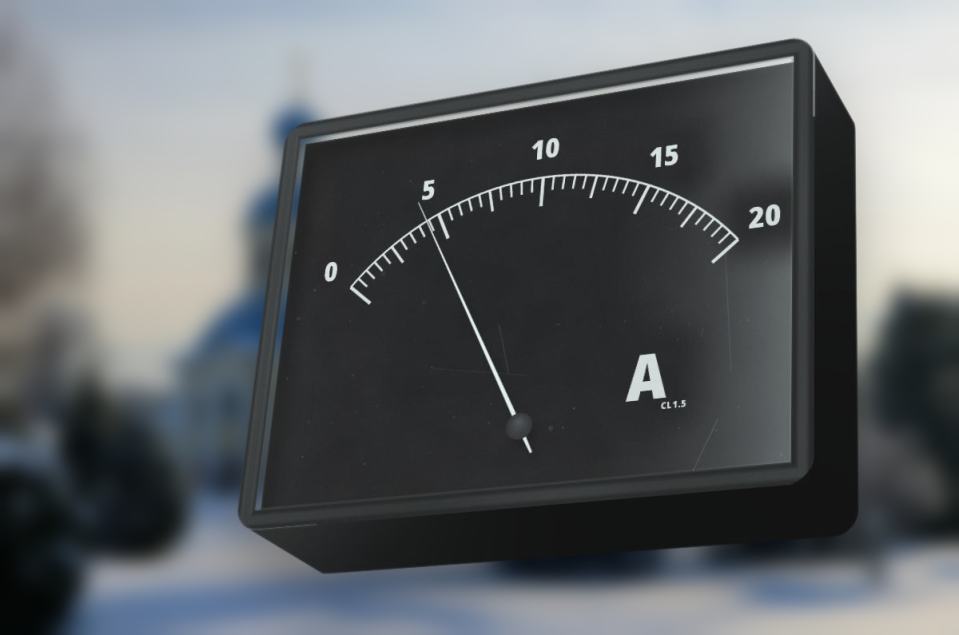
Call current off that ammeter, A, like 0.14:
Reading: 4.5
